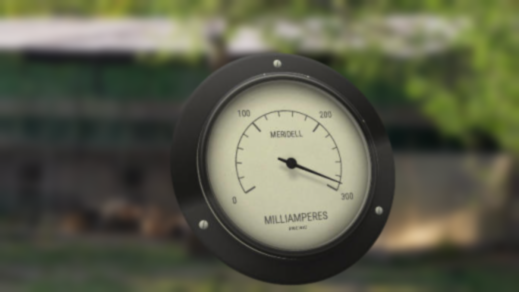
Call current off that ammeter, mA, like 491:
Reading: 290
